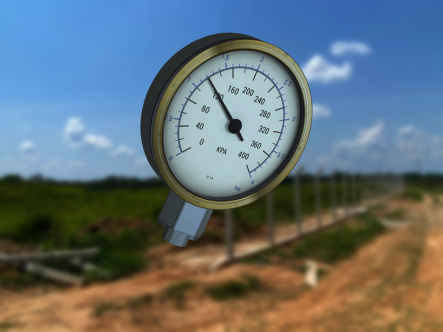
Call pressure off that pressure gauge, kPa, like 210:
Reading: 120
